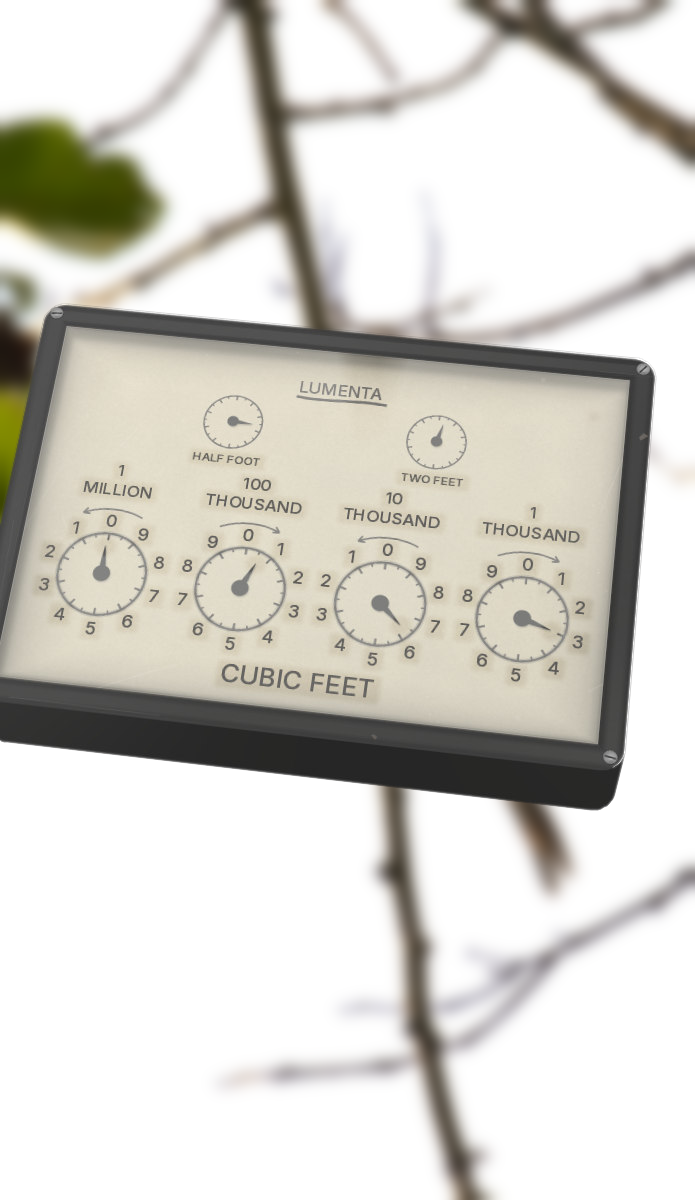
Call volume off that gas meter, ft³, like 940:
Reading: 6300
